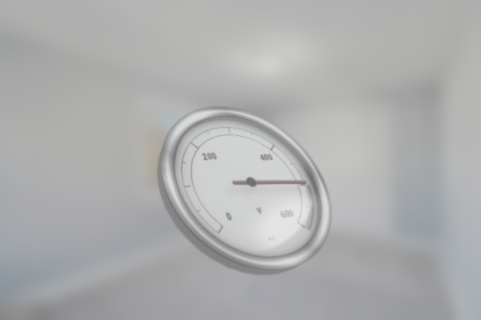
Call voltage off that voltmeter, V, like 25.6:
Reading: 500
